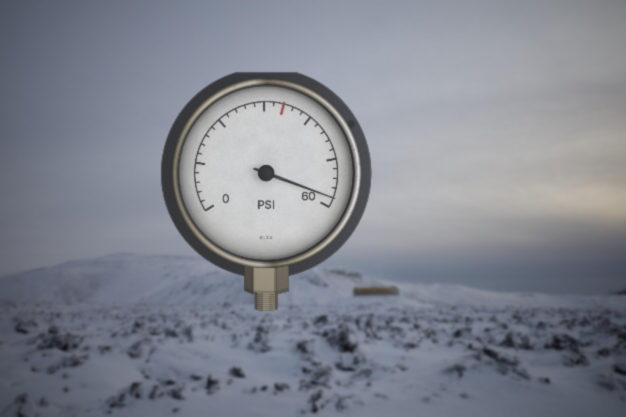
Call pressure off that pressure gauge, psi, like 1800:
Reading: 58
